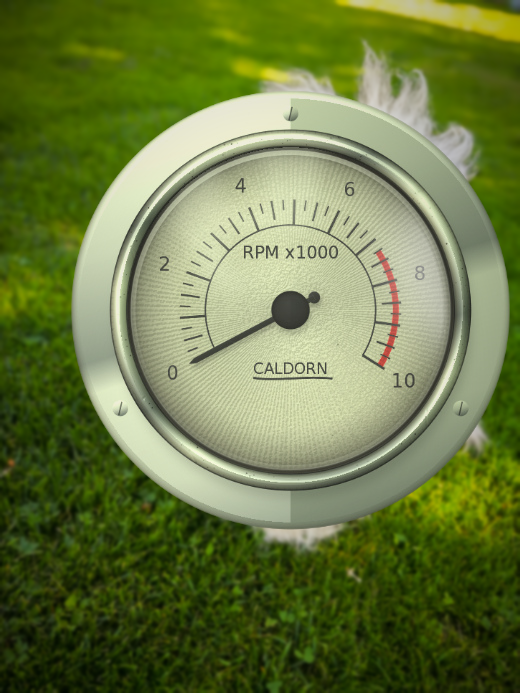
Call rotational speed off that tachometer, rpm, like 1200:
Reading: 0
